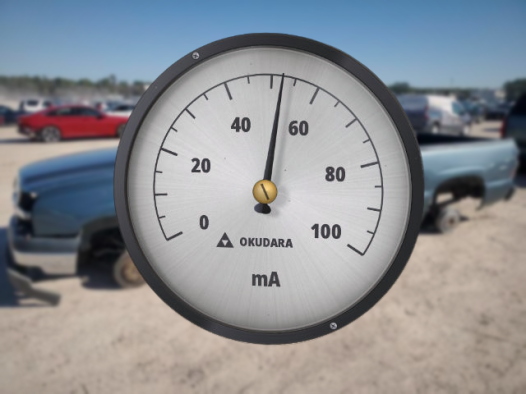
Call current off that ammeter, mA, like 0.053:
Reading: 52.5
